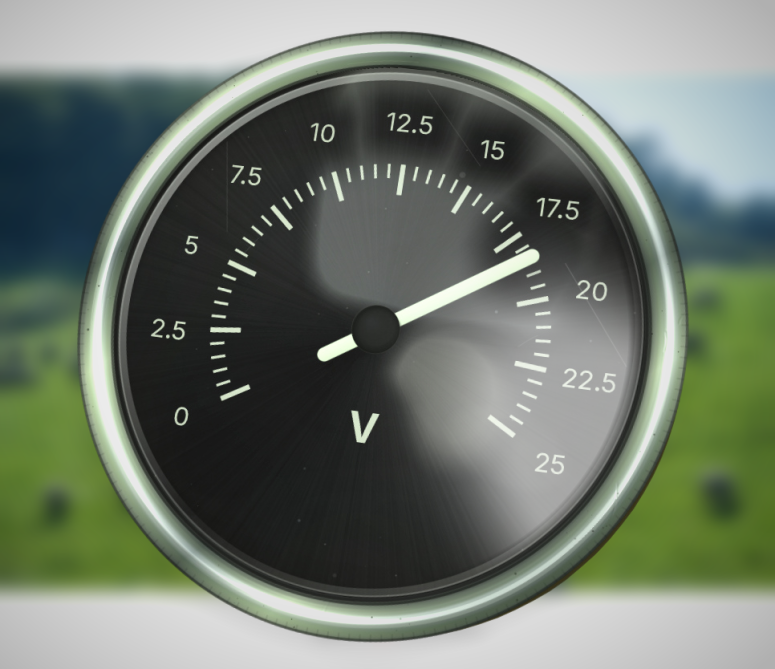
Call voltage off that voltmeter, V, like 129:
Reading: 18.5
